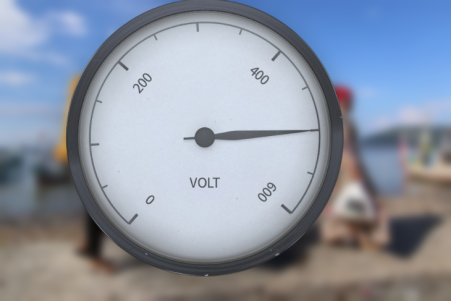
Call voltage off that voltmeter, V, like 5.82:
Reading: 500
